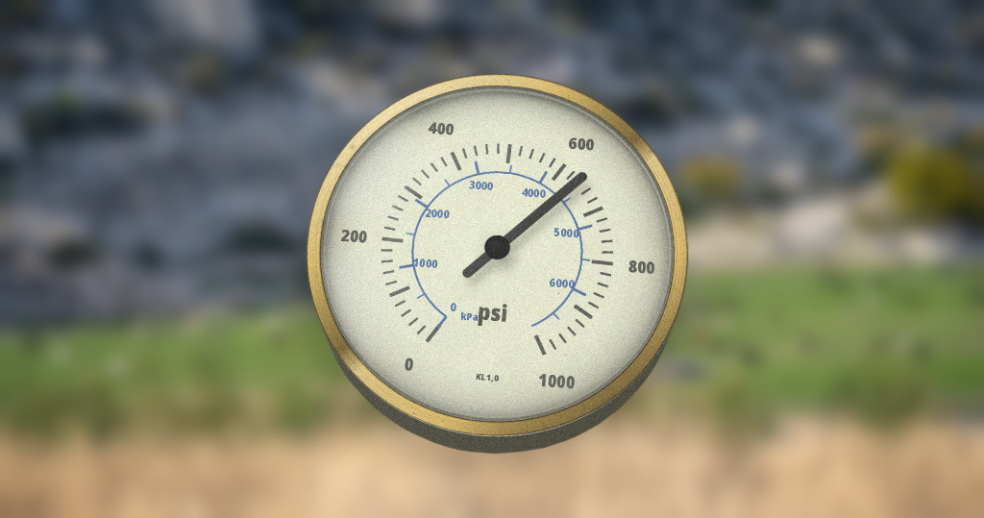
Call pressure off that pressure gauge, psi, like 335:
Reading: 640
